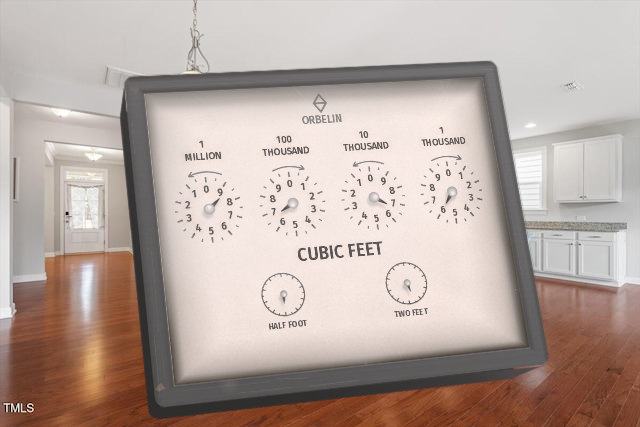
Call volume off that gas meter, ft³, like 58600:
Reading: 866600
